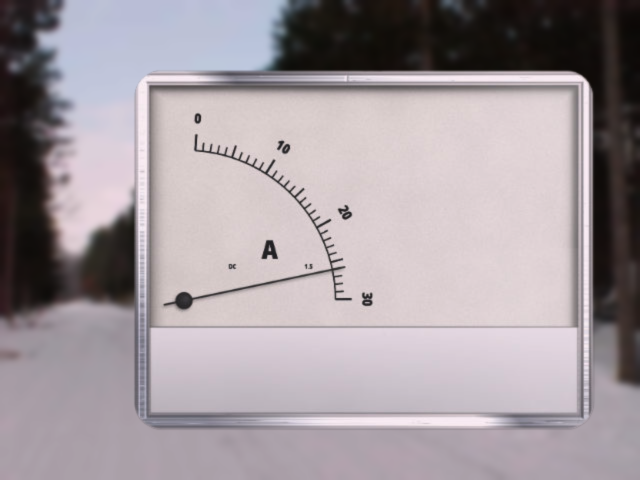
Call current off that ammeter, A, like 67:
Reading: 26
